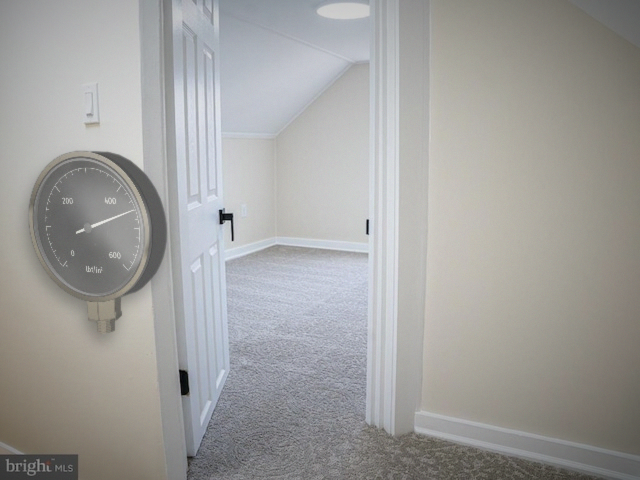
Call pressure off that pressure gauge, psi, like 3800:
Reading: 460
